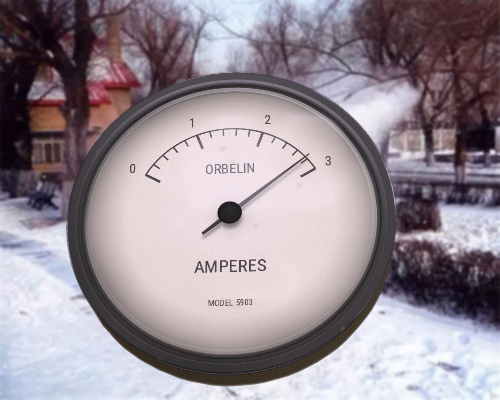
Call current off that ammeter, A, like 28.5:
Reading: 2.8
